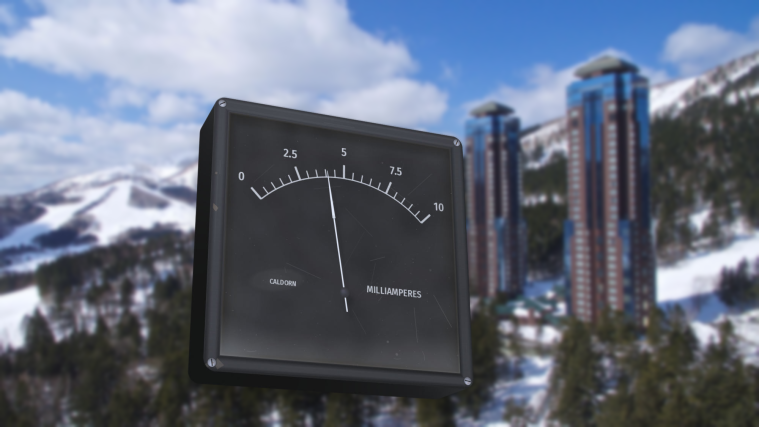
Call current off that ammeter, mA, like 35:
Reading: 4
